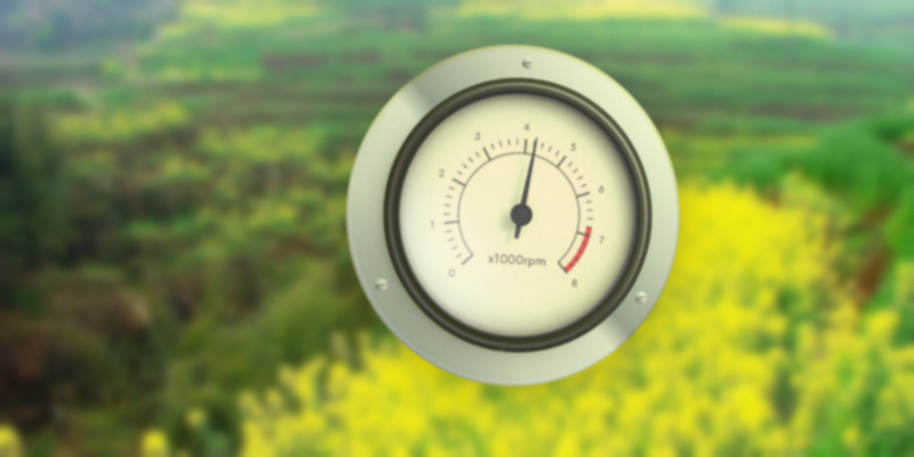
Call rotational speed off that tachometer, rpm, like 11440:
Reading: 4200
